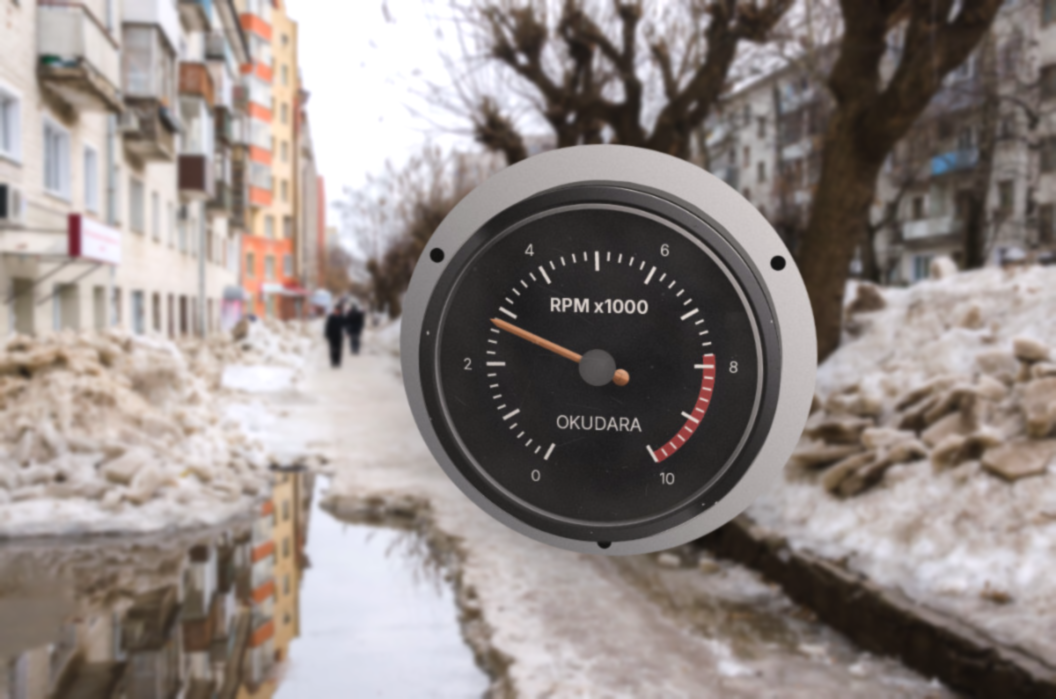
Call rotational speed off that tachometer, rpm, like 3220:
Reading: 2800
